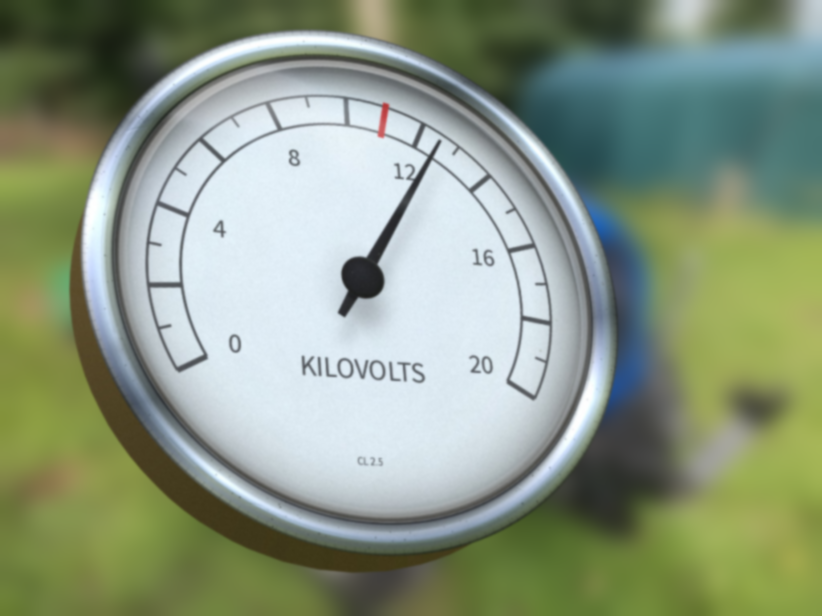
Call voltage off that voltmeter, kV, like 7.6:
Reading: 12.5
